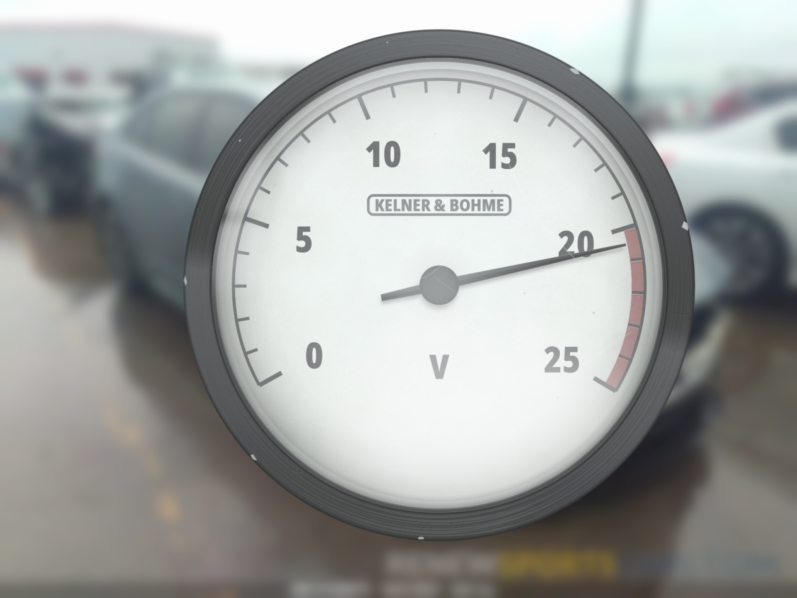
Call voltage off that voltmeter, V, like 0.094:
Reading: 20.5
